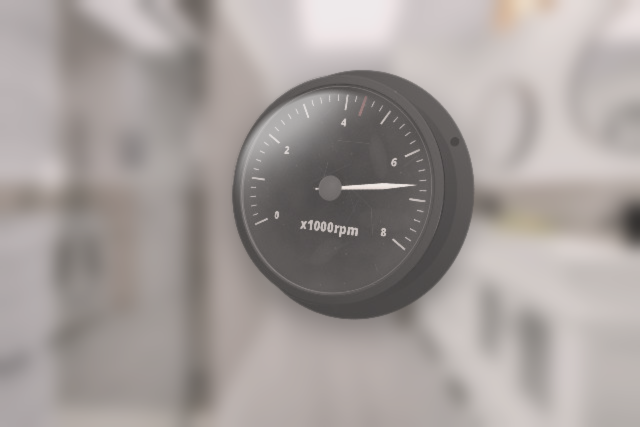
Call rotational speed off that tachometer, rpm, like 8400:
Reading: 6700
